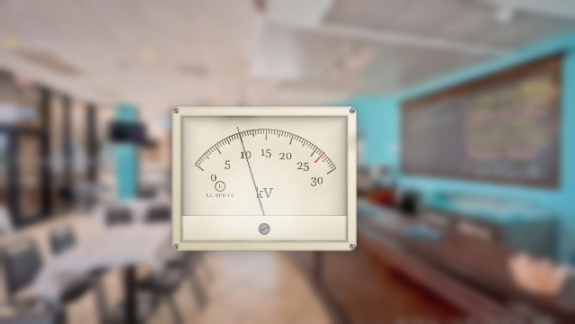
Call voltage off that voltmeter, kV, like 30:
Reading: 10
